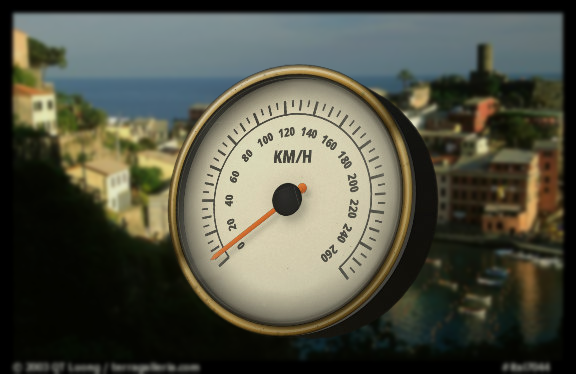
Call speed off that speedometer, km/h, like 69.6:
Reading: 5
